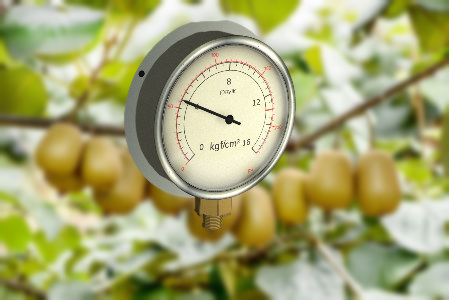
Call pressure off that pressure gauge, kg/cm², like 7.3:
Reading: 4
